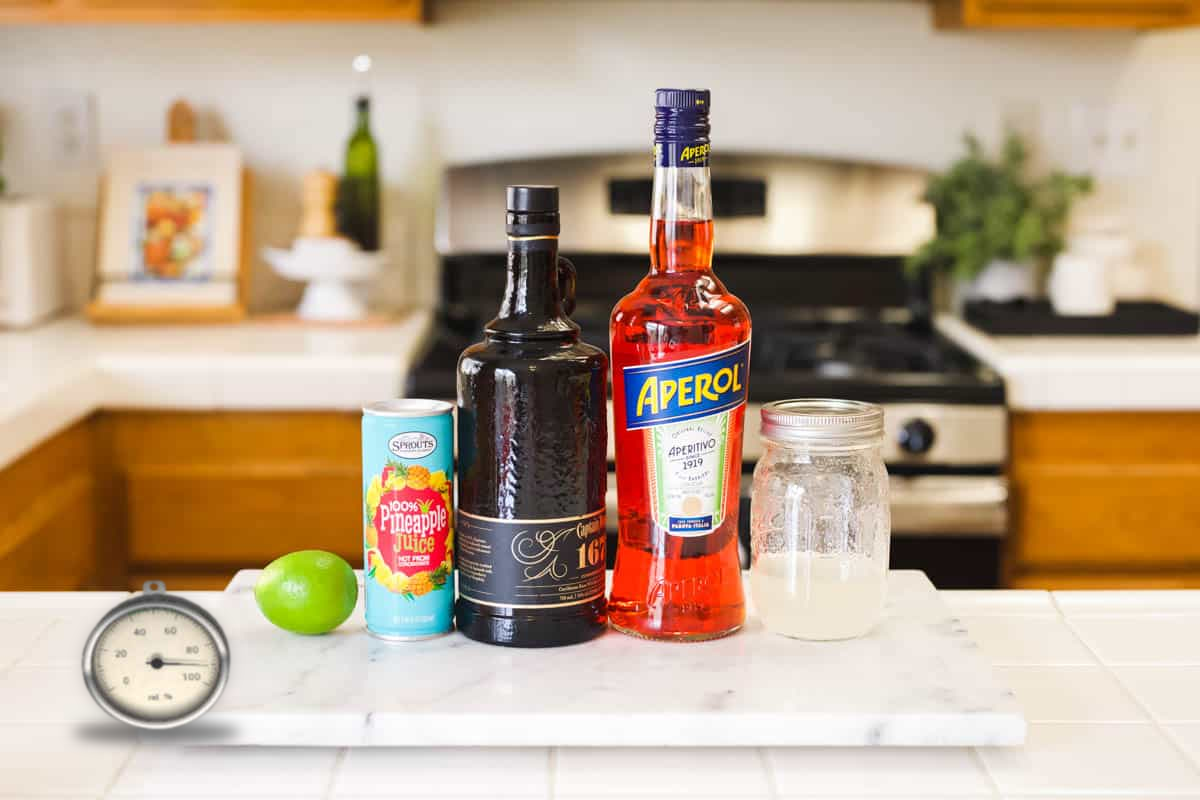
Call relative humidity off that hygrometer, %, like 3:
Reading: 90
